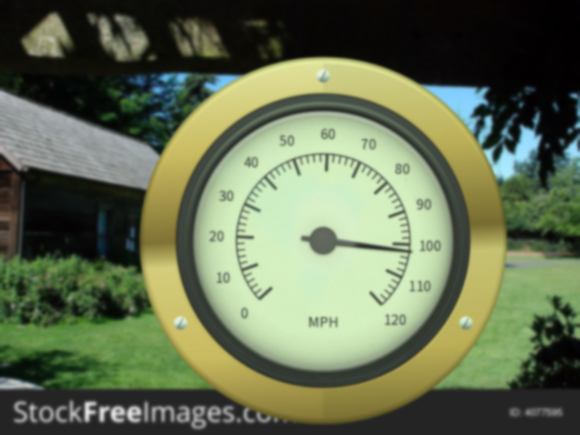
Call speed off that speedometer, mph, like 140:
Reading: 102
